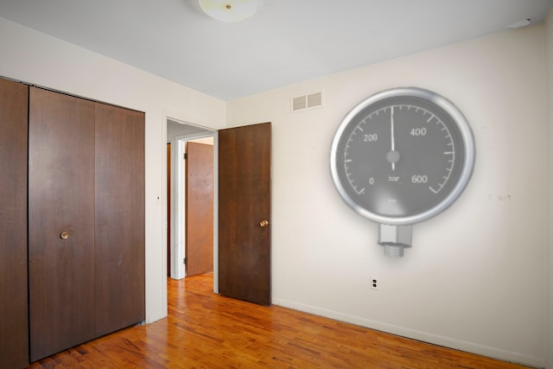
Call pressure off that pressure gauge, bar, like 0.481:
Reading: 300
